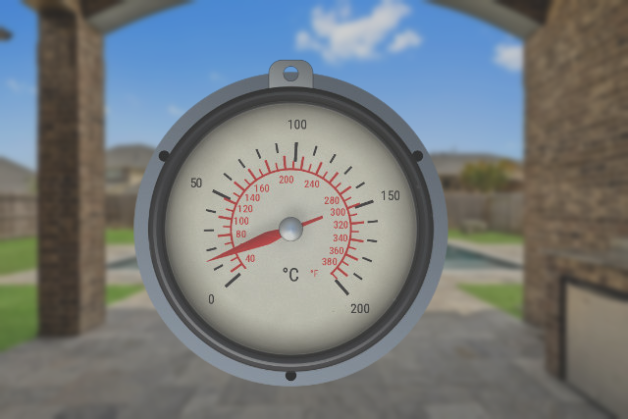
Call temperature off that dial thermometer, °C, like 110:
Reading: 15
